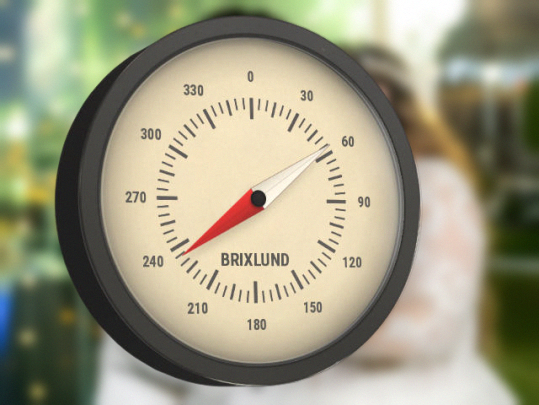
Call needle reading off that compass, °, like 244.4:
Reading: 235
